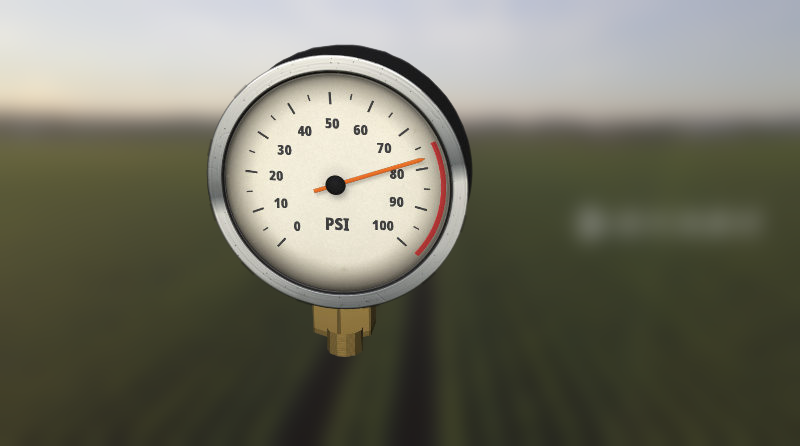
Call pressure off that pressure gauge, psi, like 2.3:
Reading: 77.5
